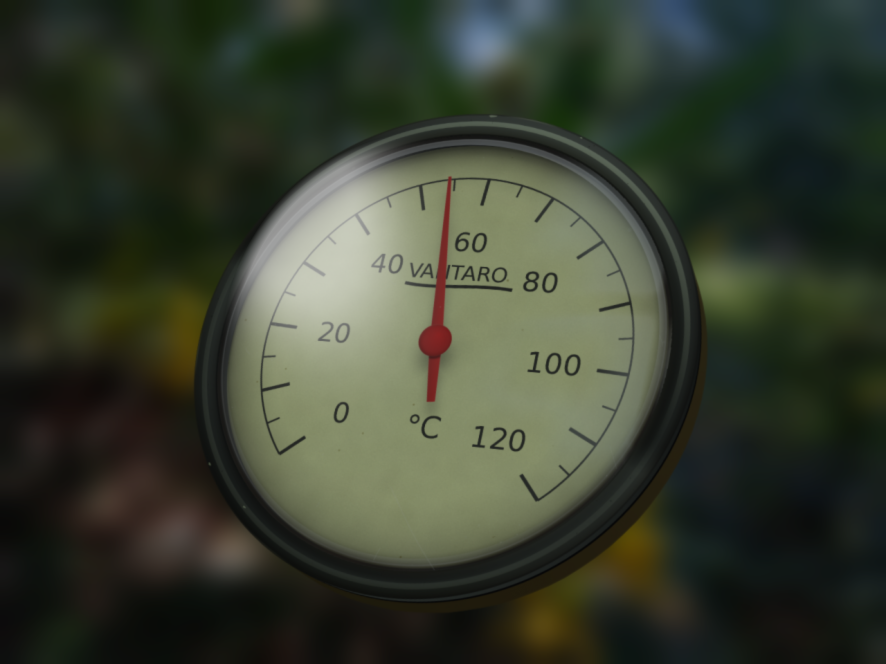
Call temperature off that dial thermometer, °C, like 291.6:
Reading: 55
